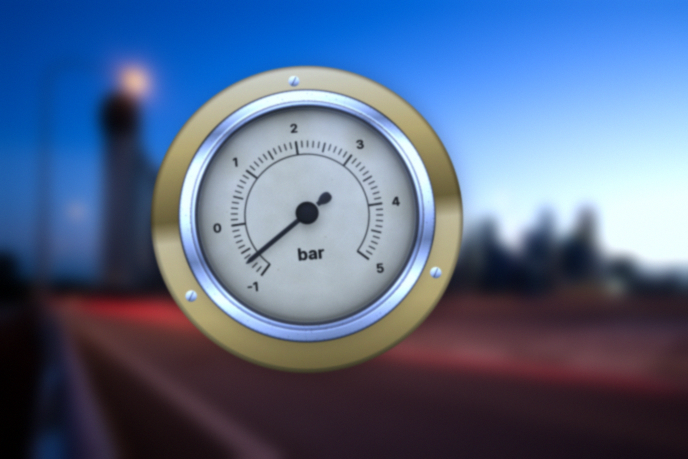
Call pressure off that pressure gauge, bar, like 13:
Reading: -0.7
